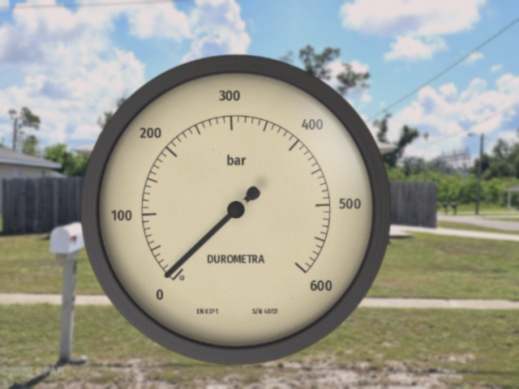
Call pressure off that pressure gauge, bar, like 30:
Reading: 10
